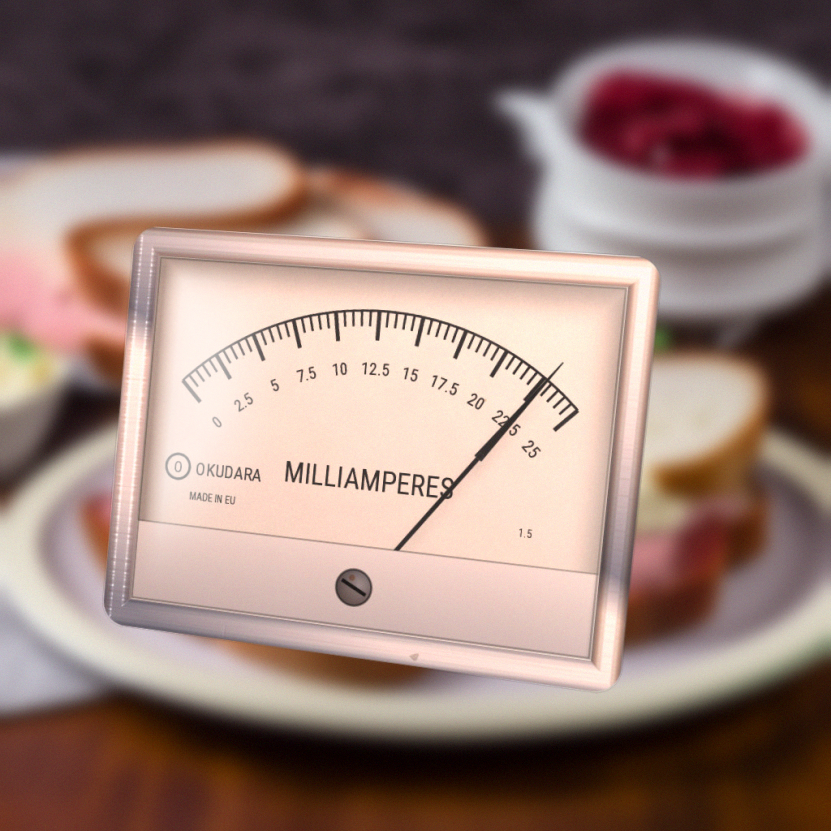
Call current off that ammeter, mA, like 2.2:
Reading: 22.75
